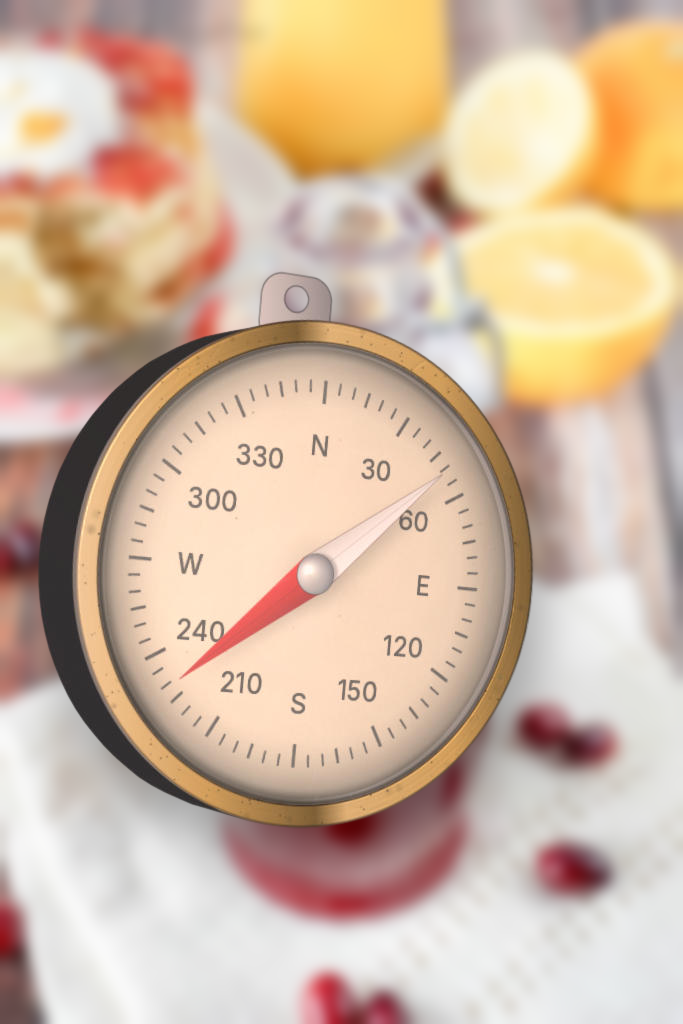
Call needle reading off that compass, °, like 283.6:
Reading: 230
